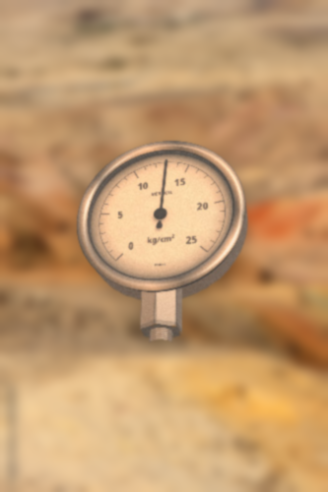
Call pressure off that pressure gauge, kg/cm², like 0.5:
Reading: 13
